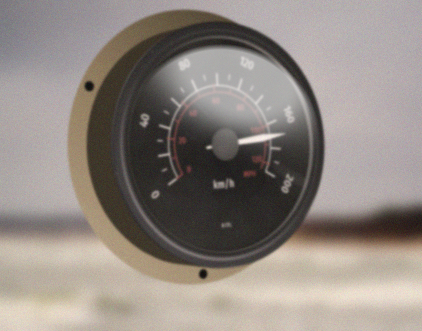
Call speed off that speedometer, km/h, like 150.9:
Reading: 170
